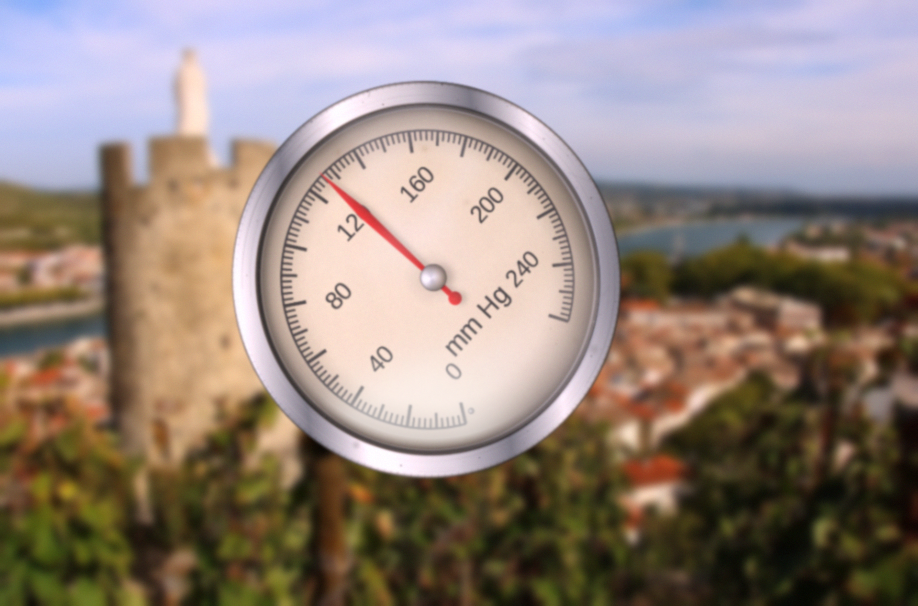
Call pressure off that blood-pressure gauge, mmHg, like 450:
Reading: 126
